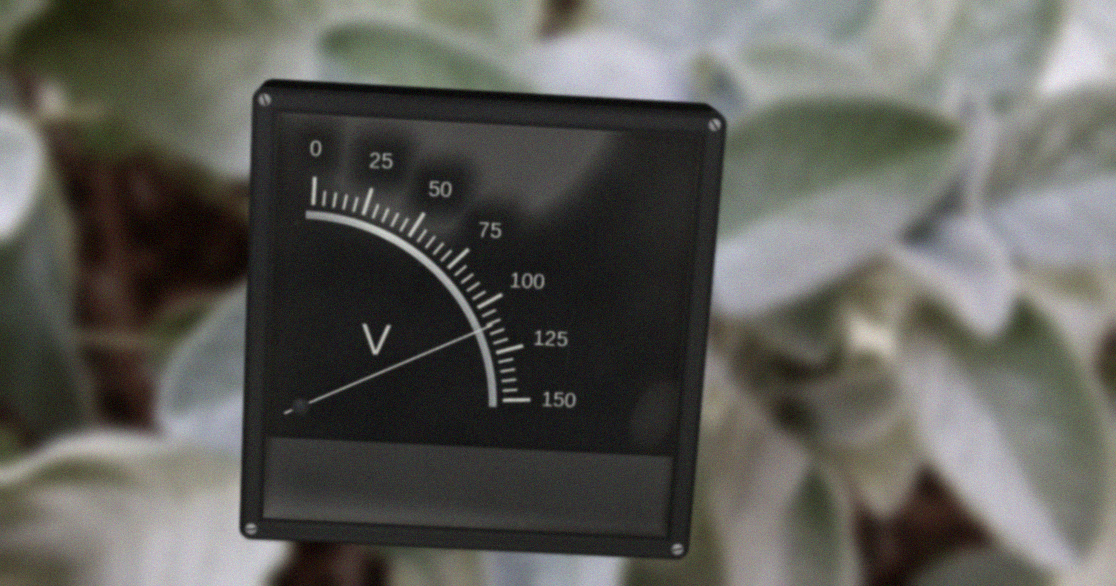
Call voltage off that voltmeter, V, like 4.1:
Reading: 110
